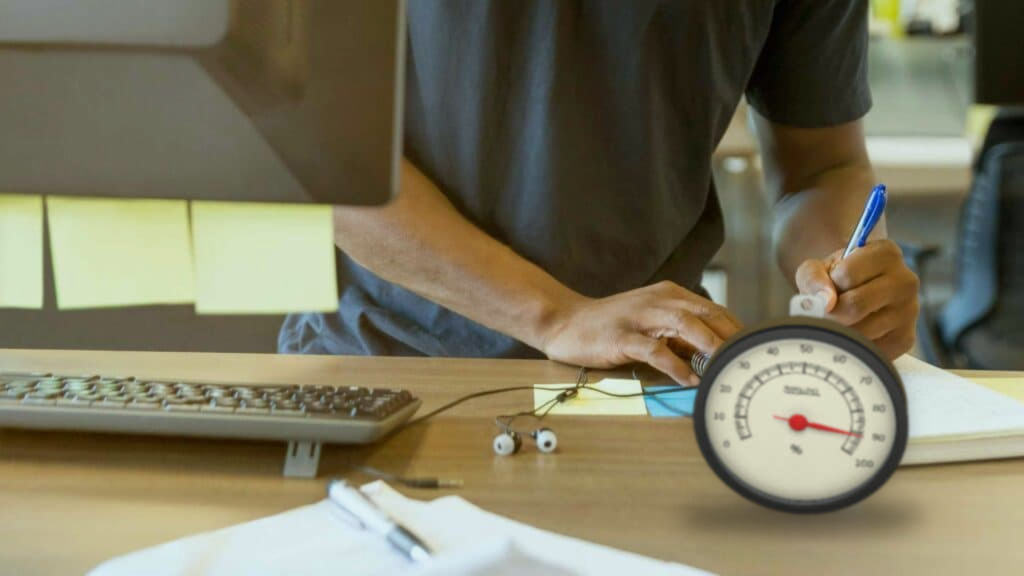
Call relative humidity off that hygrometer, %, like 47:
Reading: 90
